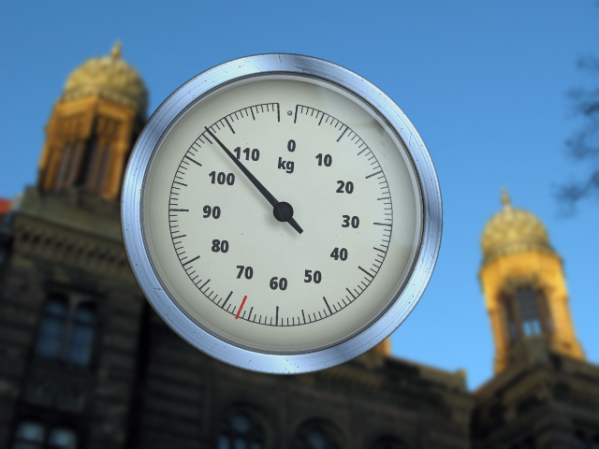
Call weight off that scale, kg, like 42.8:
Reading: 106
